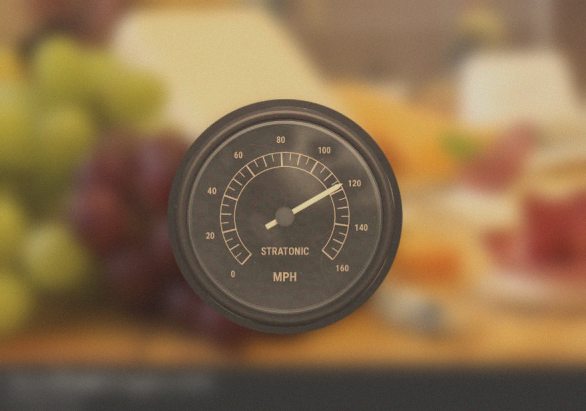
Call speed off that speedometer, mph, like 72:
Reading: 117.5
